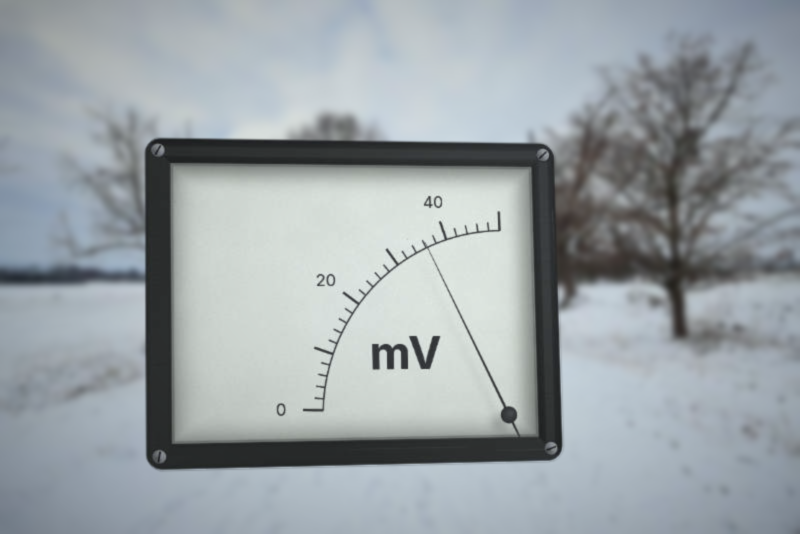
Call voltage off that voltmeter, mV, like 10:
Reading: 36
